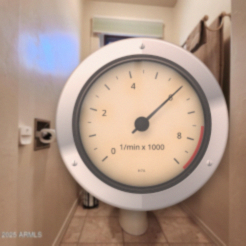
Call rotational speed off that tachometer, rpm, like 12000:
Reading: 6000
